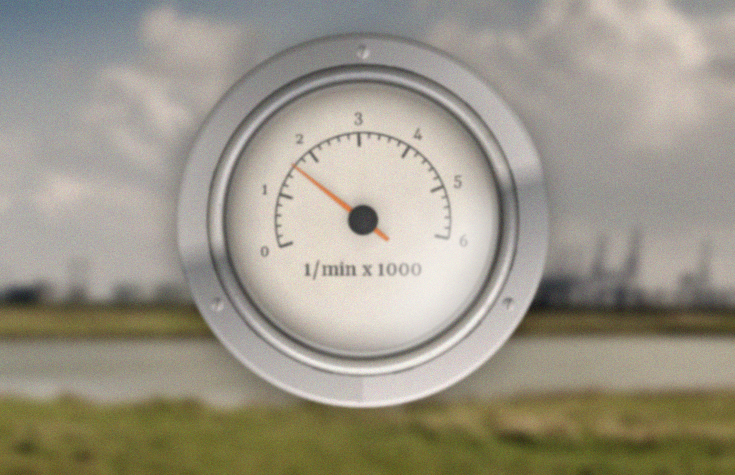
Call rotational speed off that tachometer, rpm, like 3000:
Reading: 1600
